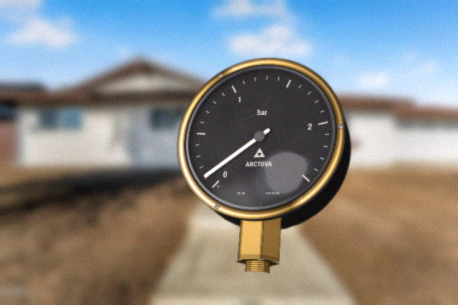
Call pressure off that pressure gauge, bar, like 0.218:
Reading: 0.1
